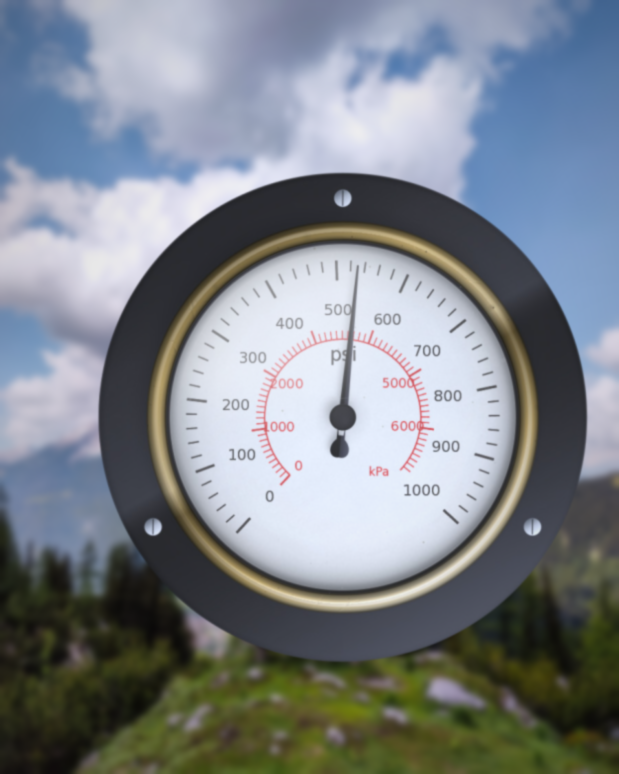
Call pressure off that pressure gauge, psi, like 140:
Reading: 530
